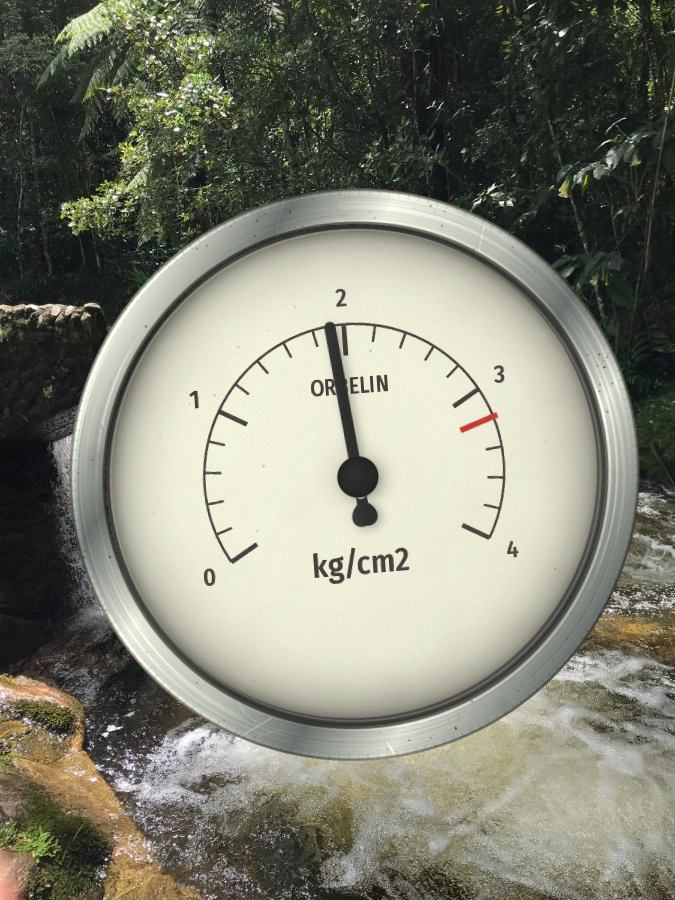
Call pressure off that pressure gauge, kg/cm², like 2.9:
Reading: 1.9
